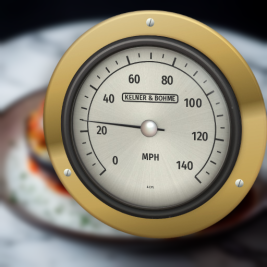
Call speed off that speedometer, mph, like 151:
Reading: 25
